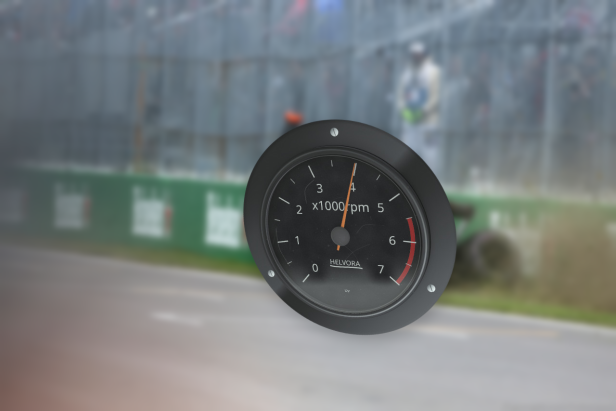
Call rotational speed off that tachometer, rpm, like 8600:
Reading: 4000
